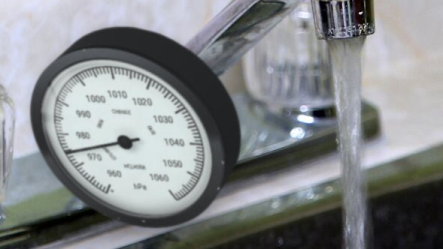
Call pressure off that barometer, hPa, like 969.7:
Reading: 975
